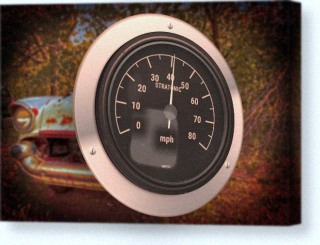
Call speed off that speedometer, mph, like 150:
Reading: 40
